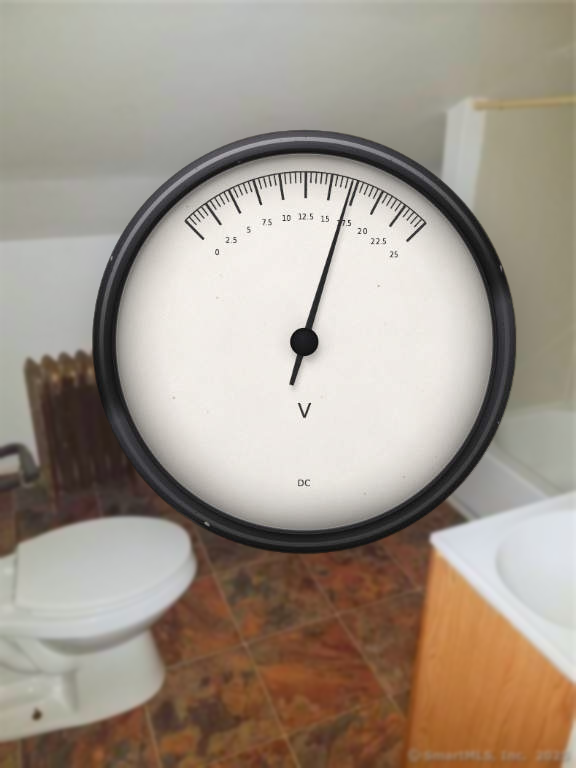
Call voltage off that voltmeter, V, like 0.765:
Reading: 17
